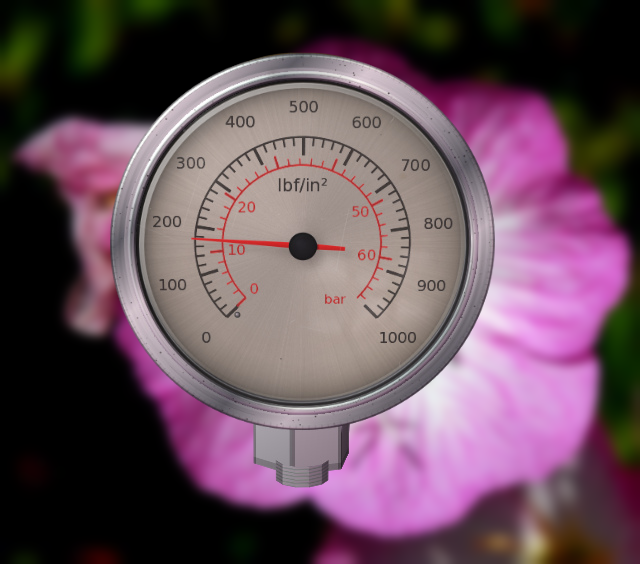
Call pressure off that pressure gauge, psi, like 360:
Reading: 180
